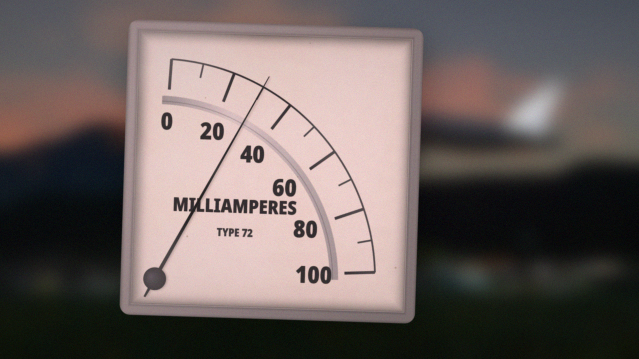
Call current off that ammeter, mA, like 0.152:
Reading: 30
